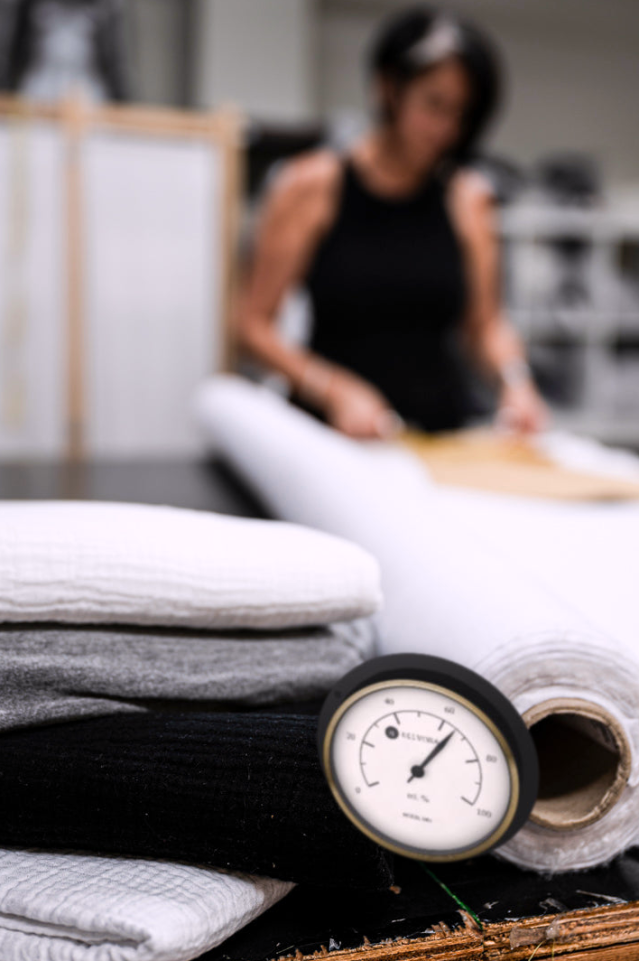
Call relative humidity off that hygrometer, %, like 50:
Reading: 65
